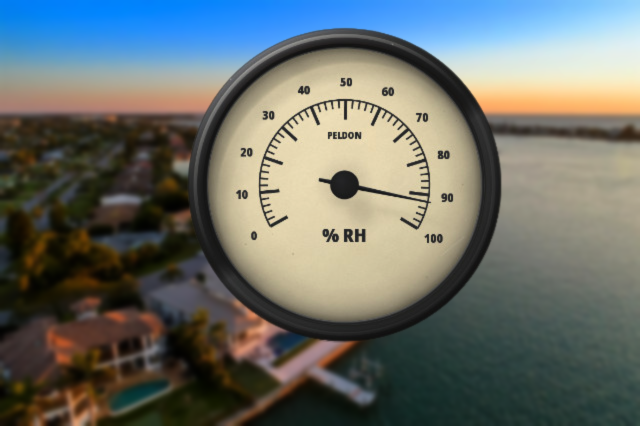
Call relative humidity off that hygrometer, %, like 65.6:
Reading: 92
